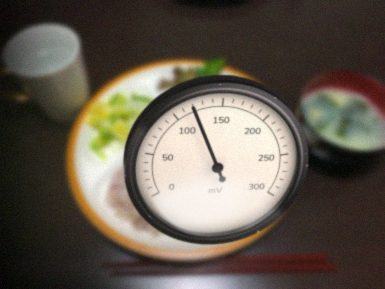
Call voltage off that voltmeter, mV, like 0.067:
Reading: 120
